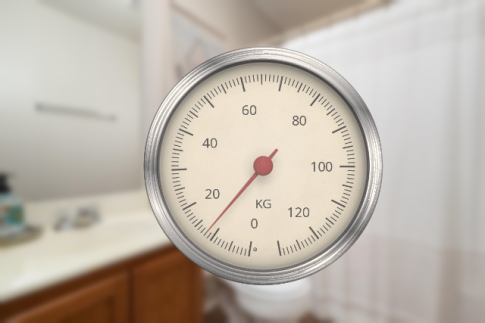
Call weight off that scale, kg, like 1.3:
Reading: 12
